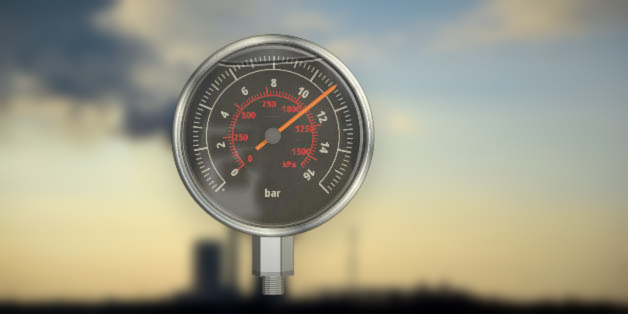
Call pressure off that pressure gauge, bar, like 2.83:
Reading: 11
